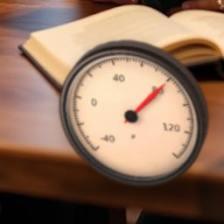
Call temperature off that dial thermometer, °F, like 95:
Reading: 80
